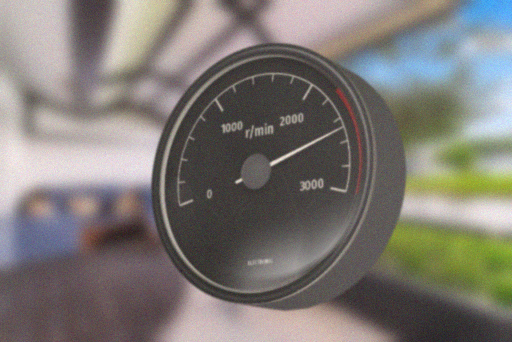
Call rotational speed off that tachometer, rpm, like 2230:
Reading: 2500
